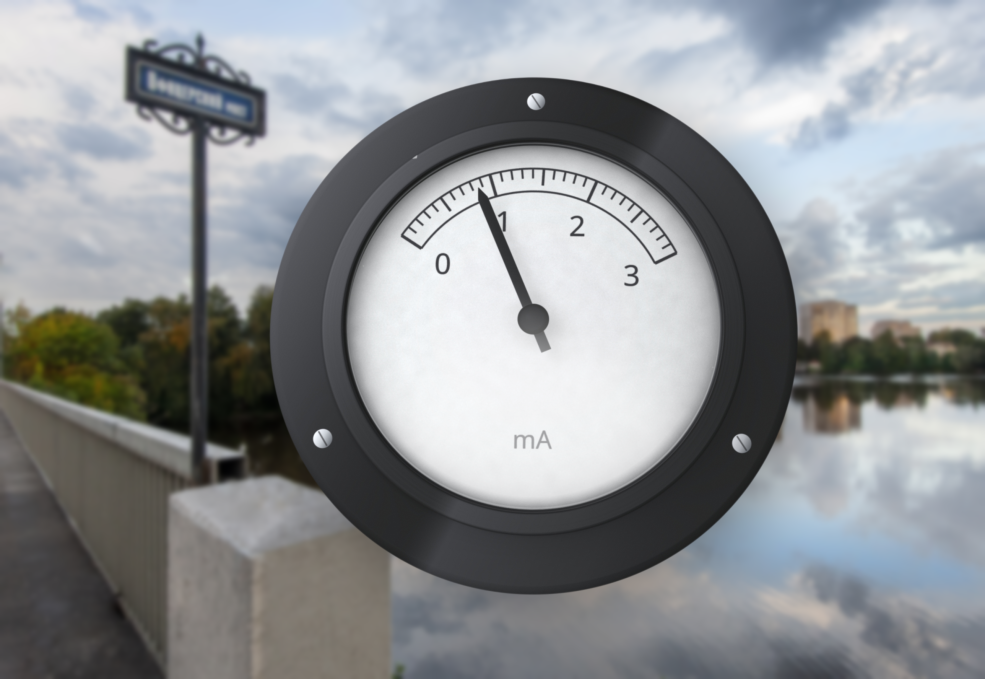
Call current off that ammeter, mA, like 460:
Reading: 0.85
